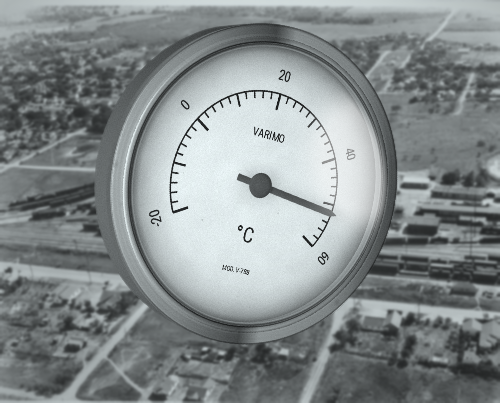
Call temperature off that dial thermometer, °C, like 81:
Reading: 52
